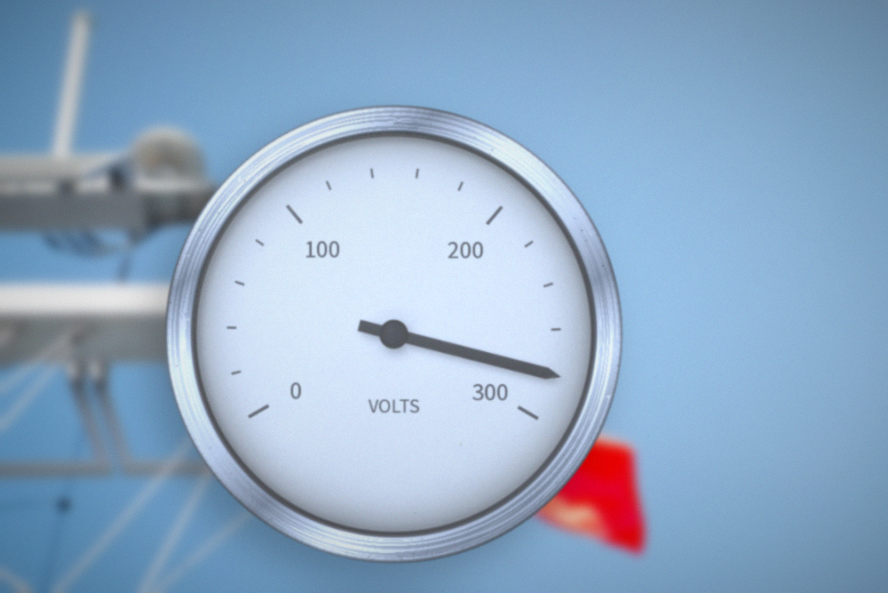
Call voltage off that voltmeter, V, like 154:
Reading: 280
